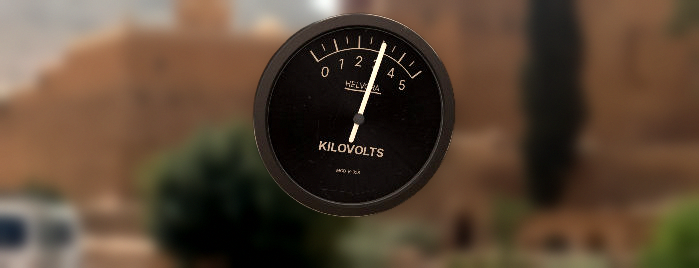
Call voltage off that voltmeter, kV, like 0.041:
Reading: 3
